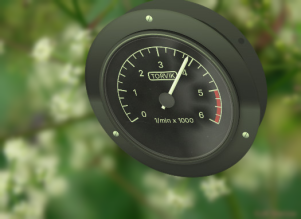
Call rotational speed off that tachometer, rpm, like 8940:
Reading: 3875
